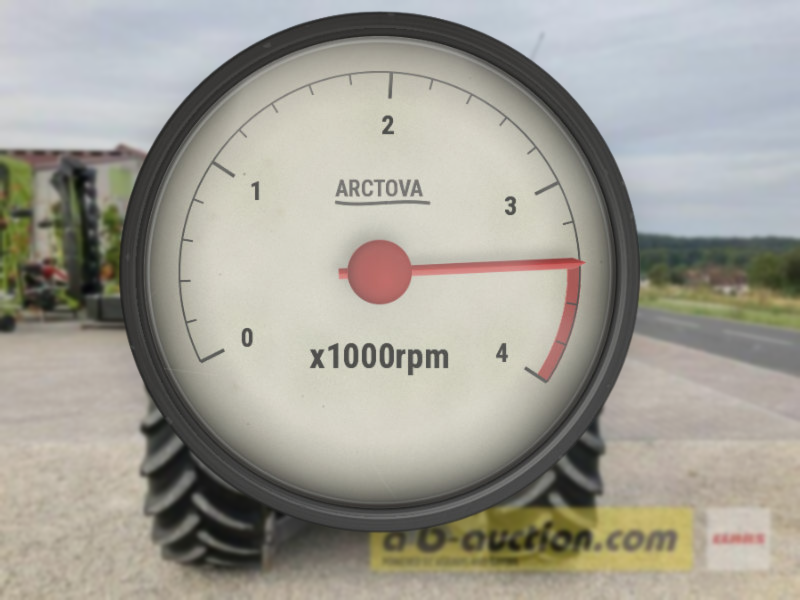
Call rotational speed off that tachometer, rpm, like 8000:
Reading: 3400
